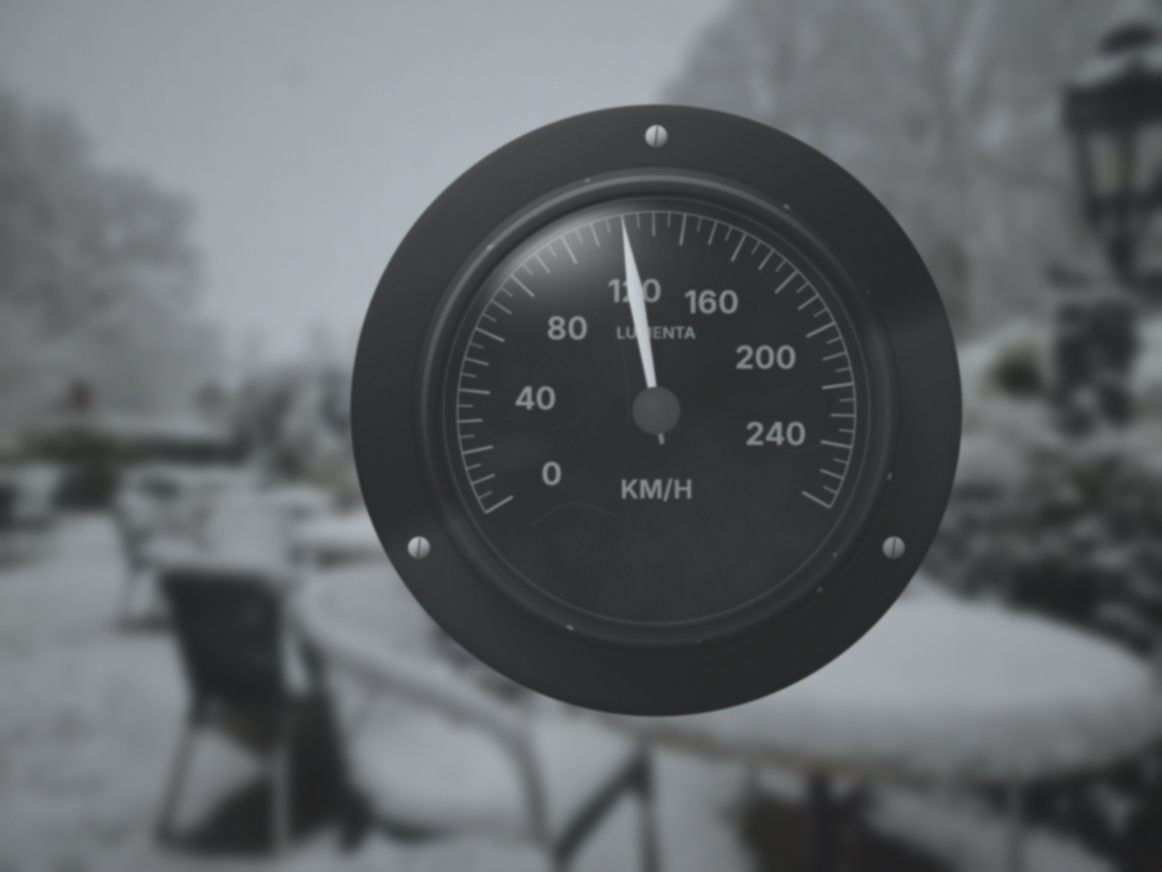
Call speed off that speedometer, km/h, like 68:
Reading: 120
